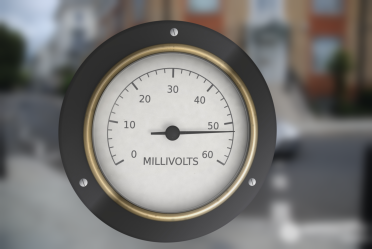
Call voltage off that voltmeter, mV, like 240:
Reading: 52
